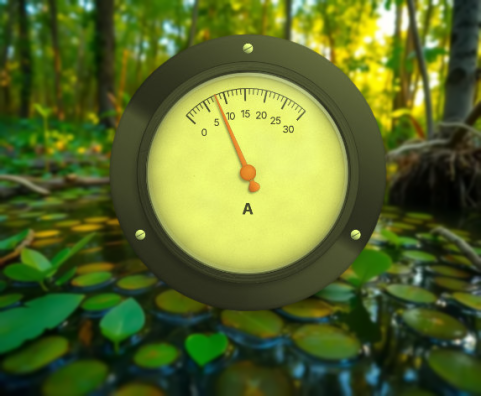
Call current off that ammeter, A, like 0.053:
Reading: 8
